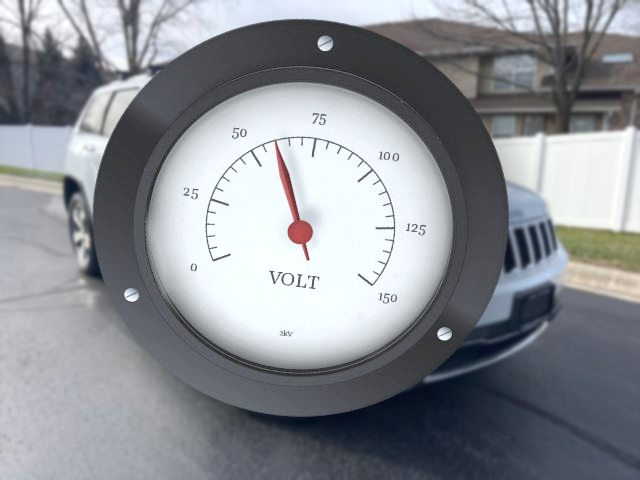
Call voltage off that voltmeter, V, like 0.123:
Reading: 60
